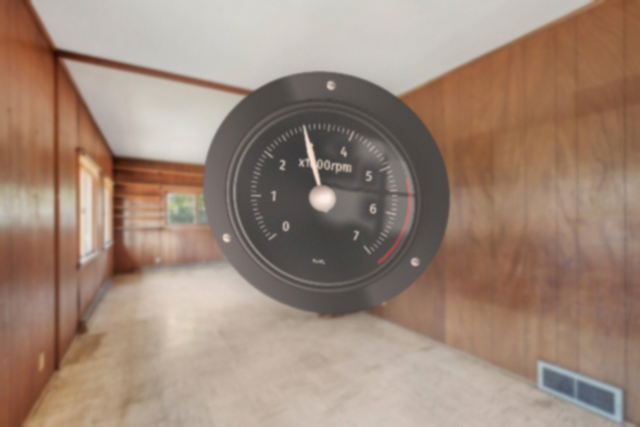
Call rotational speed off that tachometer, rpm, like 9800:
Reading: 3000
